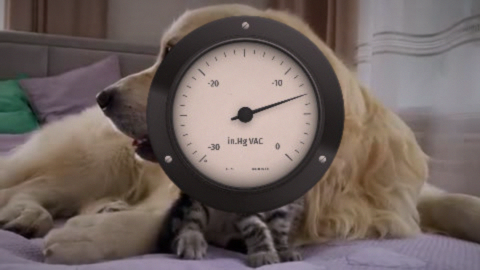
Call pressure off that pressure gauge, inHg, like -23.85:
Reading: -7
